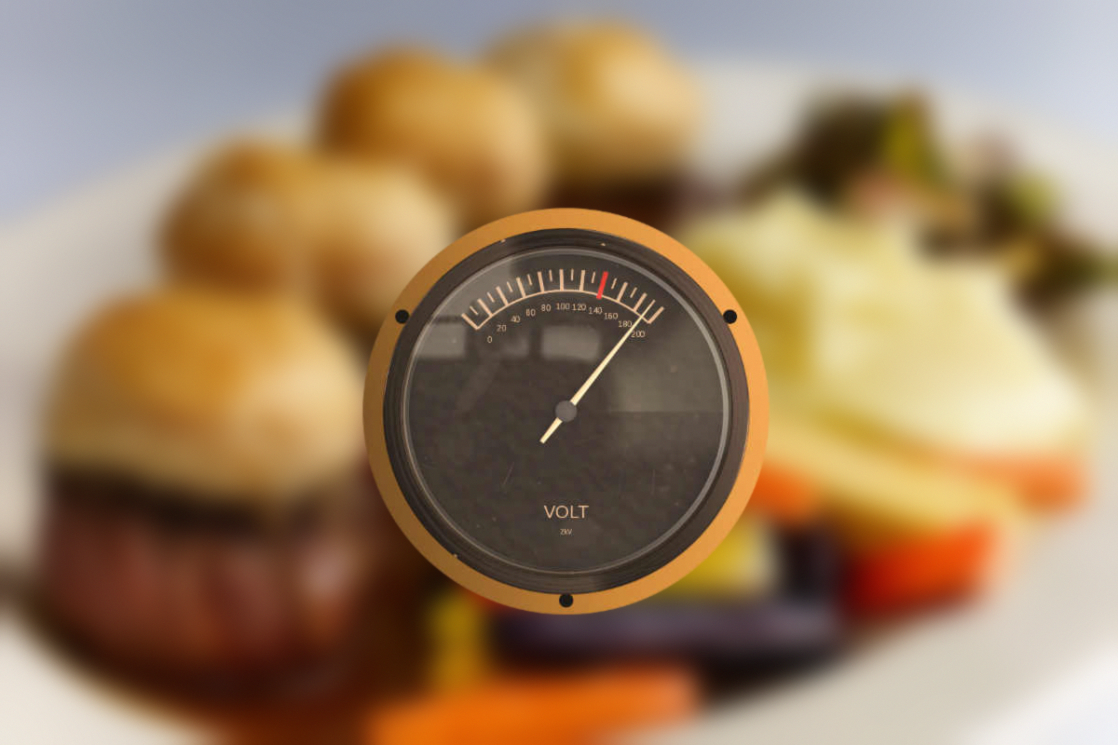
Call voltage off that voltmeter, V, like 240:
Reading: 190
